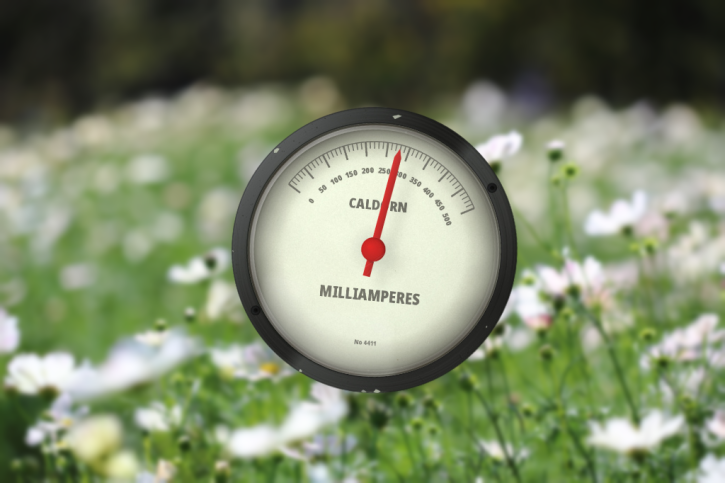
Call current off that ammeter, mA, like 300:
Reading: 280
